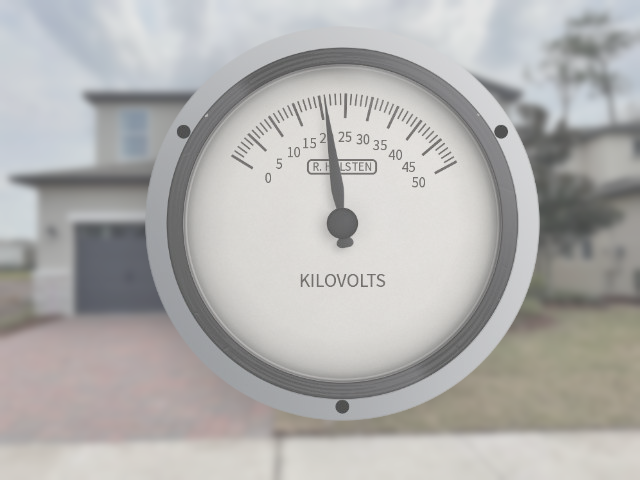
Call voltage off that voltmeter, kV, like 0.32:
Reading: 21
